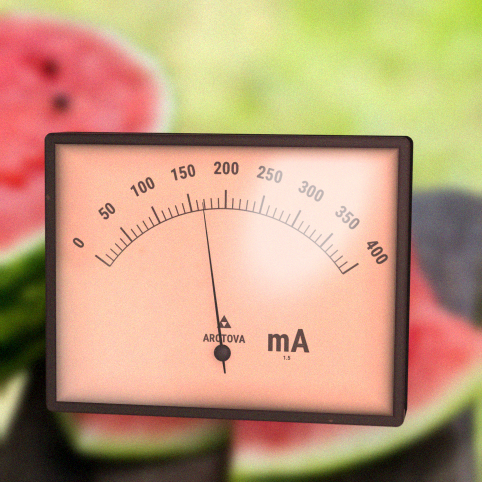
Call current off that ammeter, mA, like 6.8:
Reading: 170
